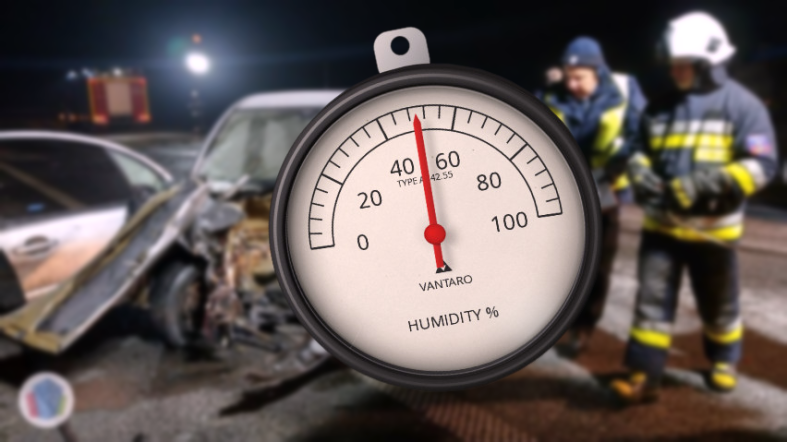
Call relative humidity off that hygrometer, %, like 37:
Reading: 50
